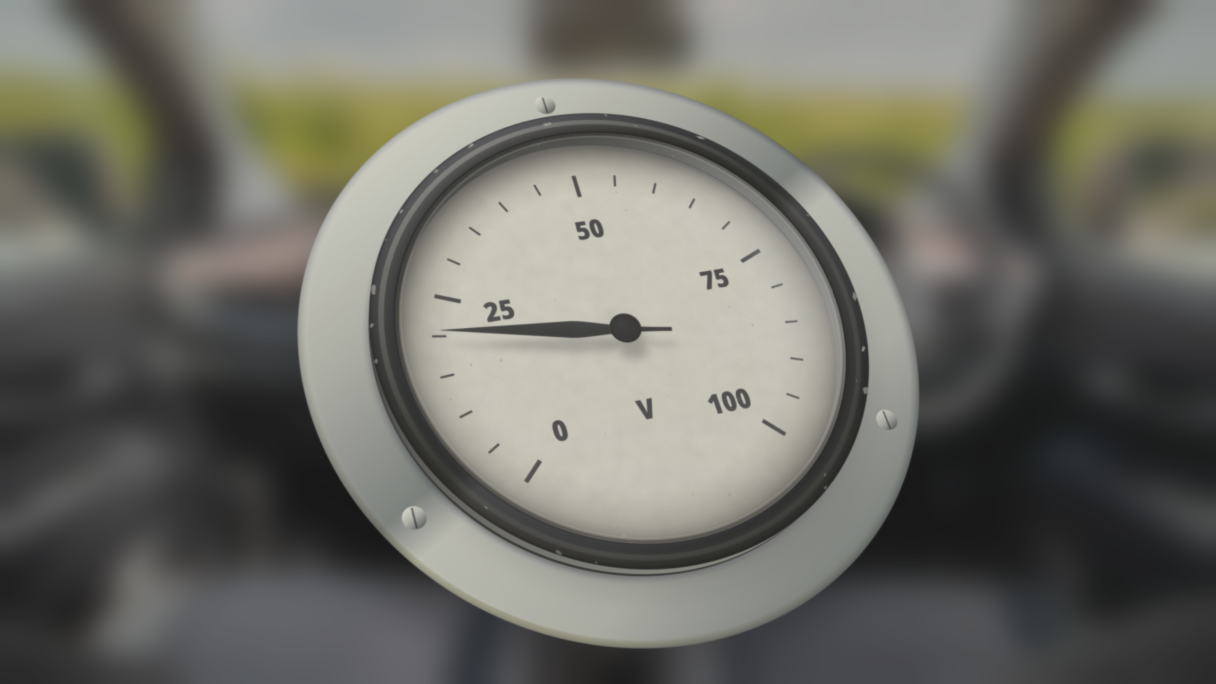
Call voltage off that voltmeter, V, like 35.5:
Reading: 20
